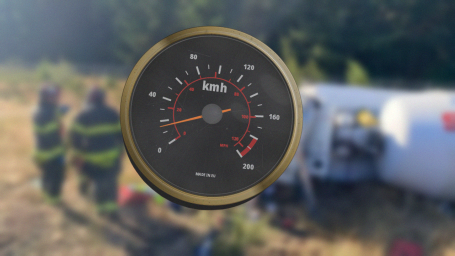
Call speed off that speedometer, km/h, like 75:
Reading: 15
